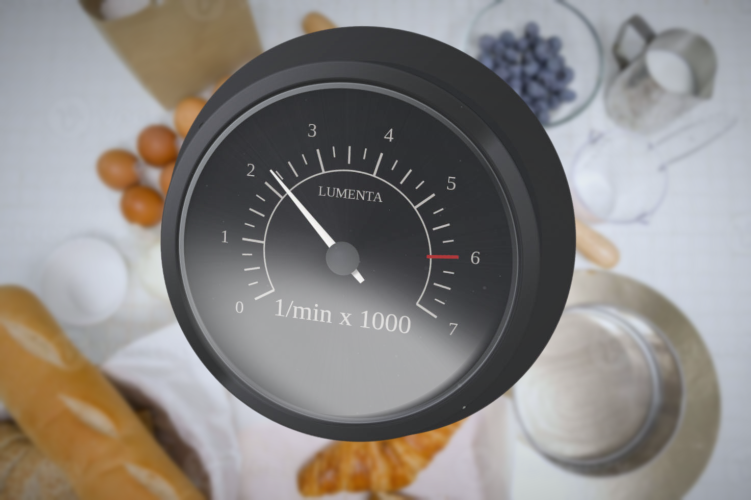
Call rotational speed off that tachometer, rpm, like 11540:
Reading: 2250
